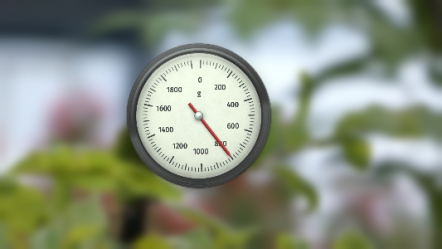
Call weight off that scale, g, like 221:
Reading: 800
